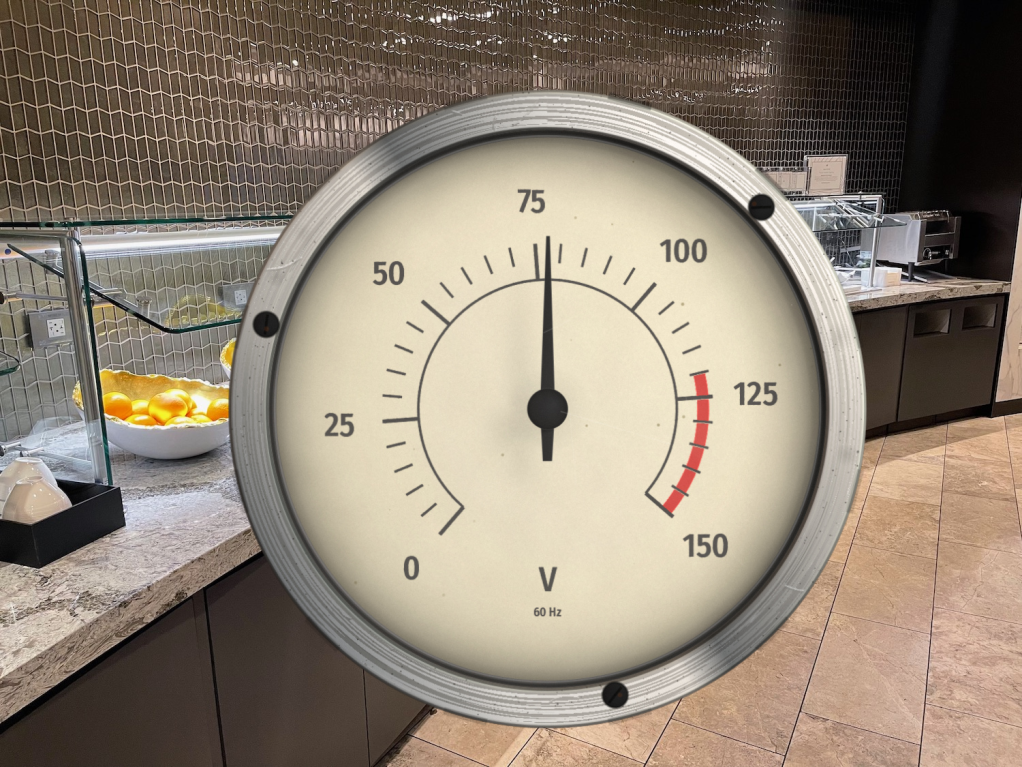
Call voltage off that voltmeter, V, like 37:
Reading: 77.5
